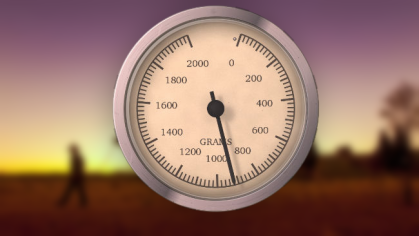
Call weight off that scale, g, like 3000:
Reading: 920
